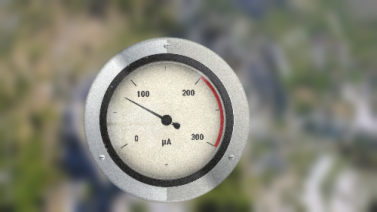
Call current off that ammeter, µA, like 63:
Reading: 75
